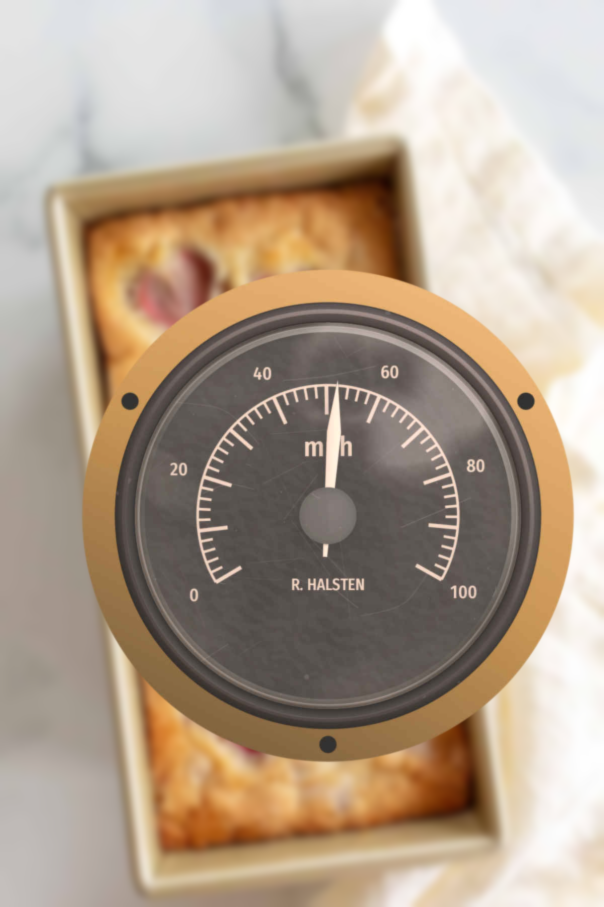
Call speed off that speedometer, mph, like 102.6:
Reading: 52
